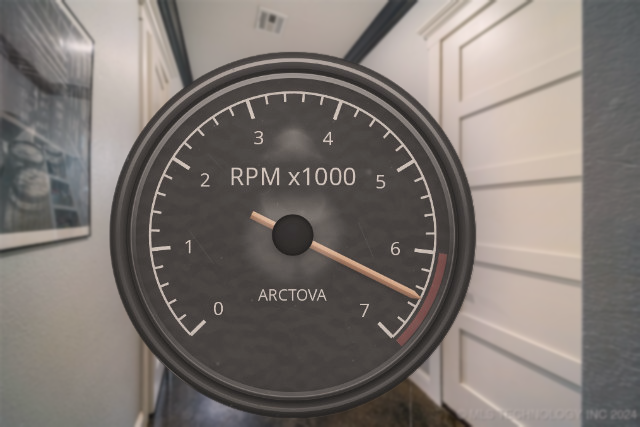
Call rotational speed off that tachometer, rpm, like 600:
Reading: 6500
